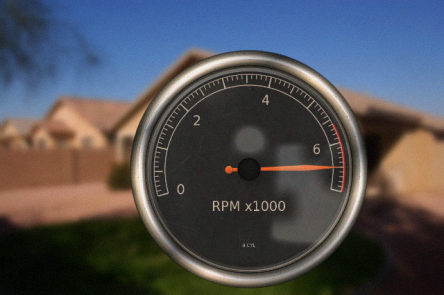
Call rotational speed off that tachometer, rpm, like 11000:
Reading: 6500
